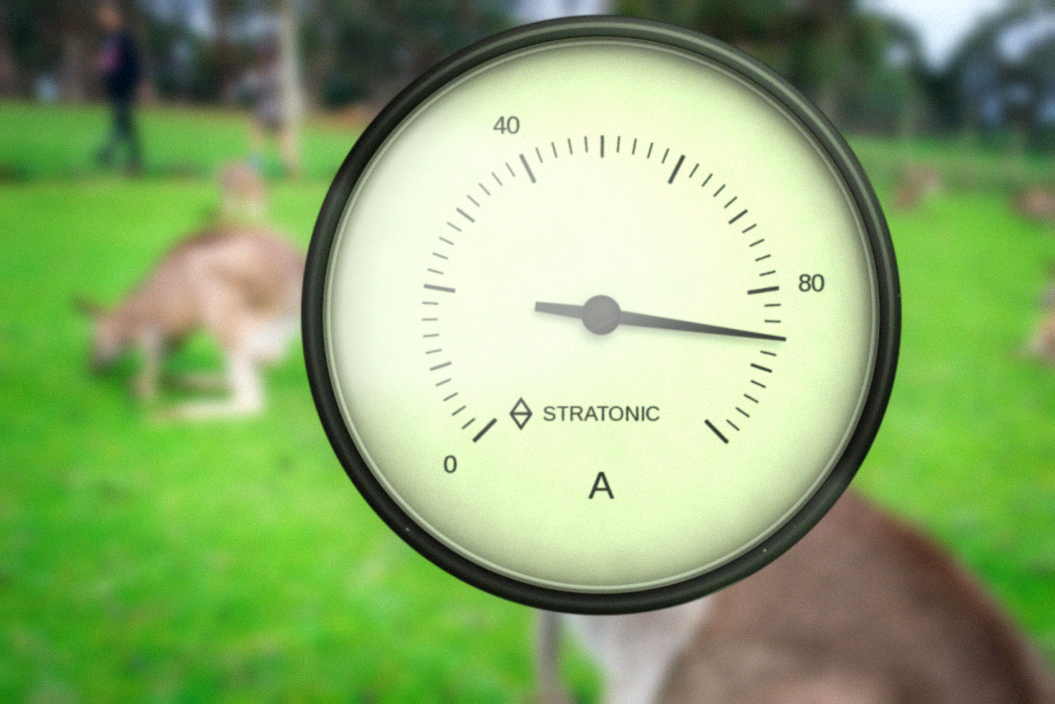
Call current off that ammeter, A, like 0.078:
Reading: 86
